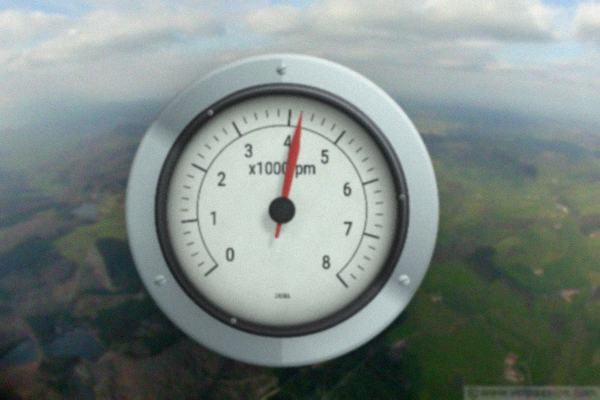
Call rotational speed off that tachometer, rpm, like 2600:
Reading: 4200
